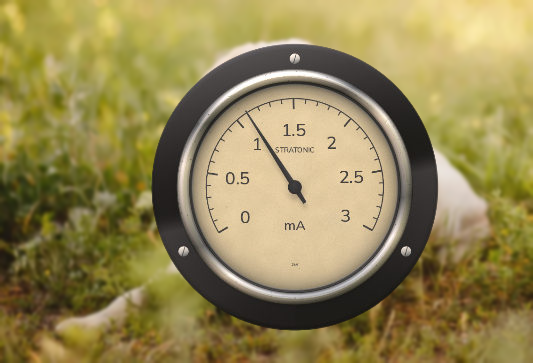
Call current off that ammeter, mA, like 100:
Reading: 1.1
